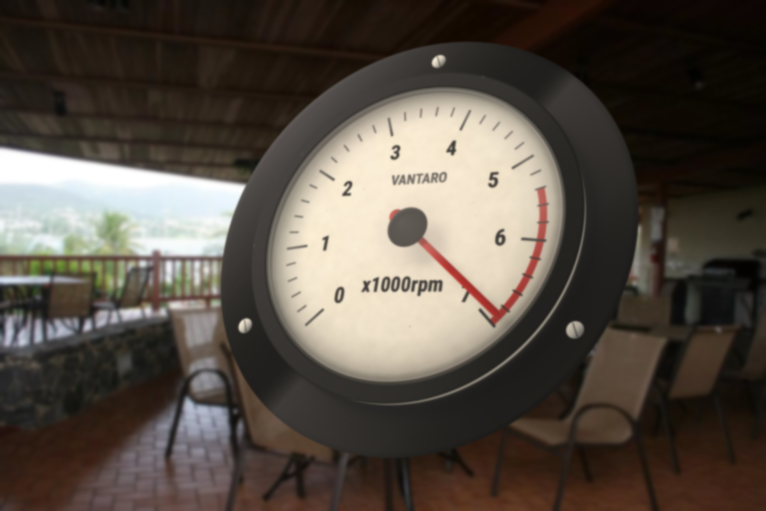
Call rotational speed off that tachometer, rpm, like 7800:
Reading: 6900
